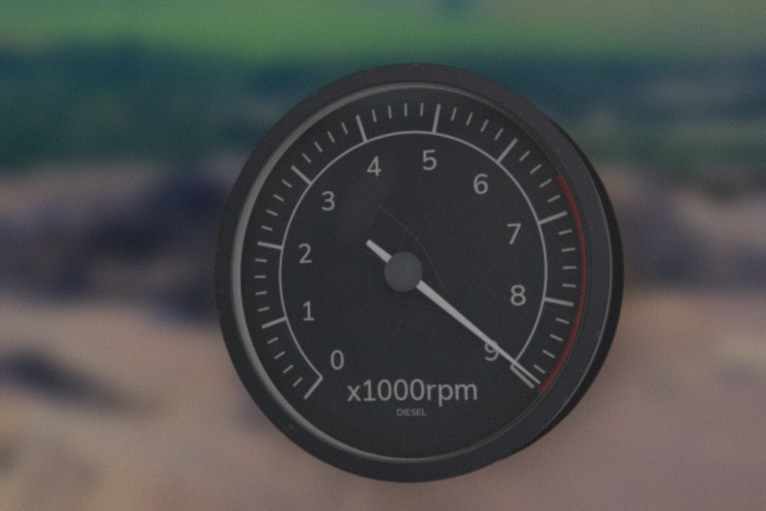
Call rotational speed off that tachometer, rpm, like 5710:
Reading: 8900
